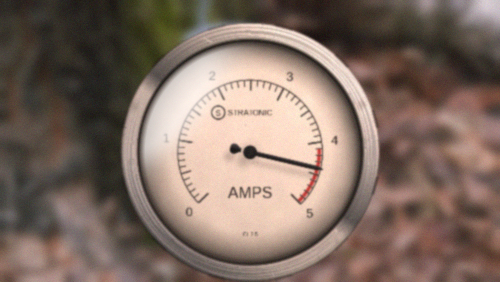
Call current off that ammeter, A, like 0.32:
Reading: 4.4
